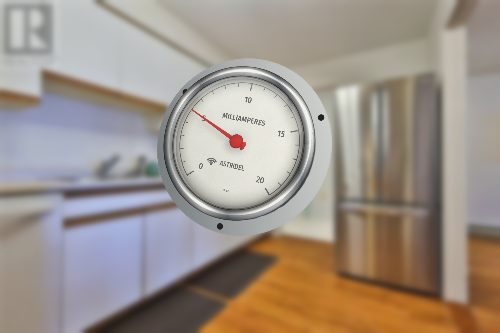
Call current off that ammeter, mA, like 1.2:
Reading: 5
